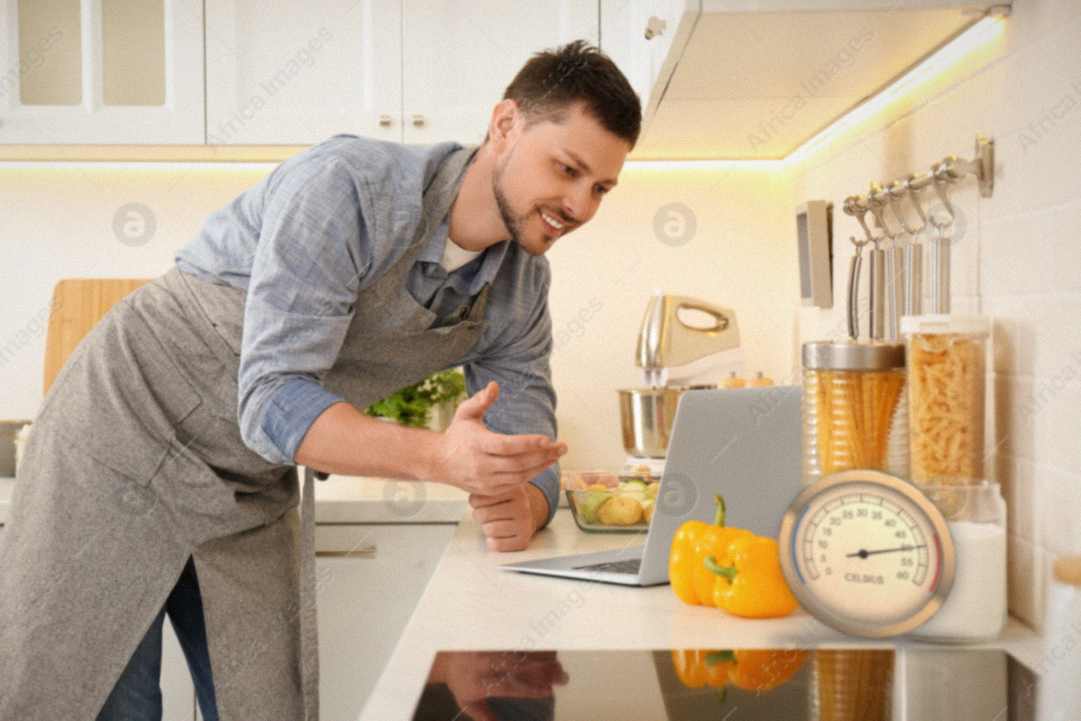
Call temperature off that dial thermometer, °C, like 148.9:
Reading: 50
